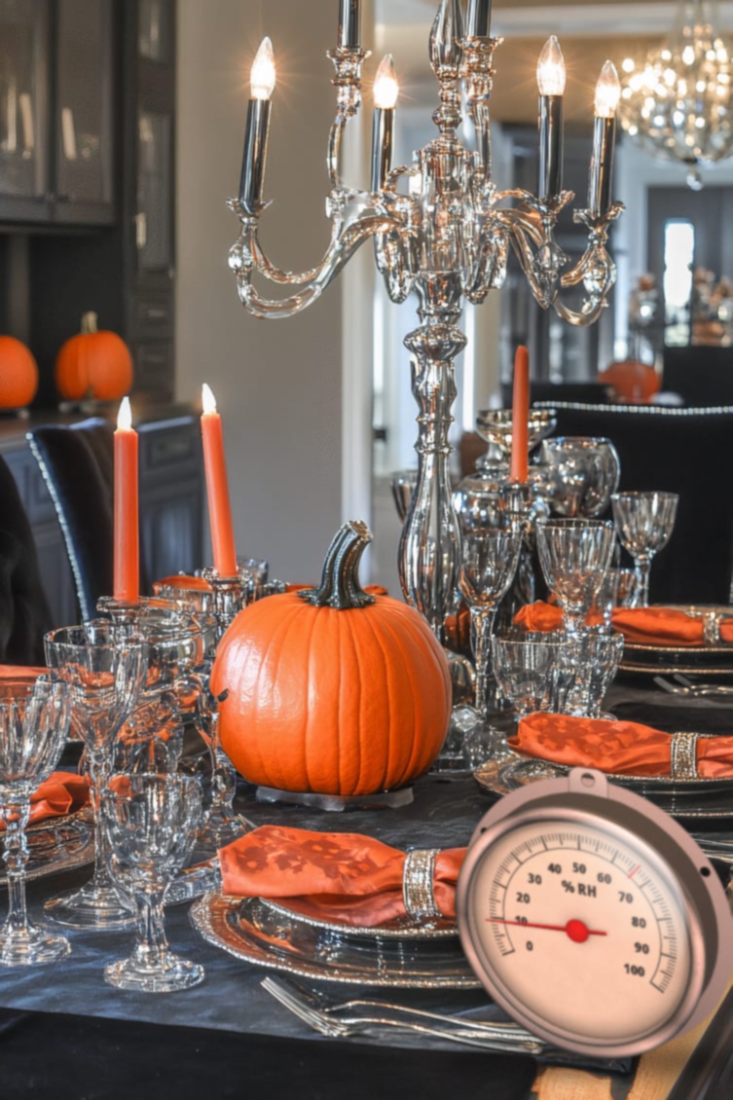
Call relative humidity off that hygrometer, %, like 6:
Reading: 10
